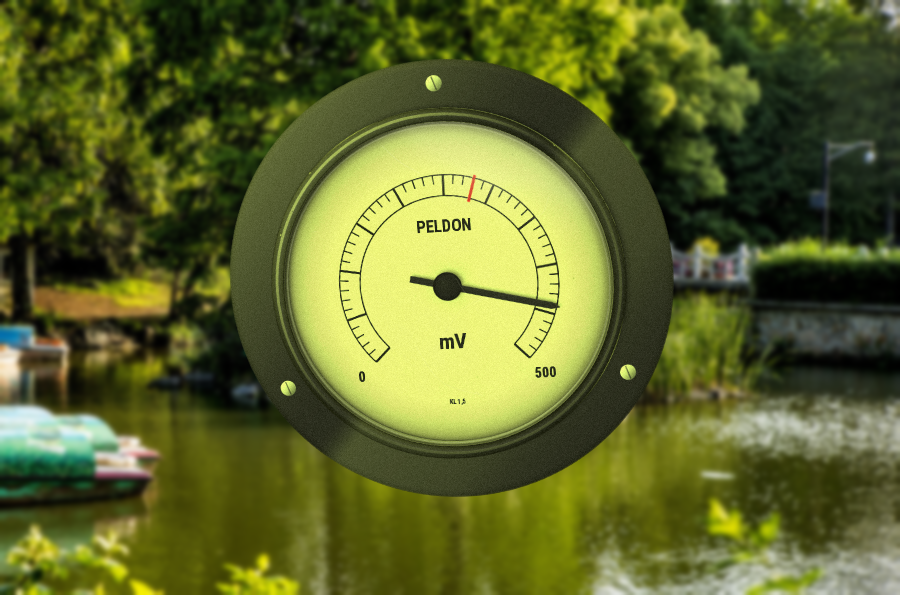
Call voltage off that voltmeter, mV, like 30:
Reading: 440
